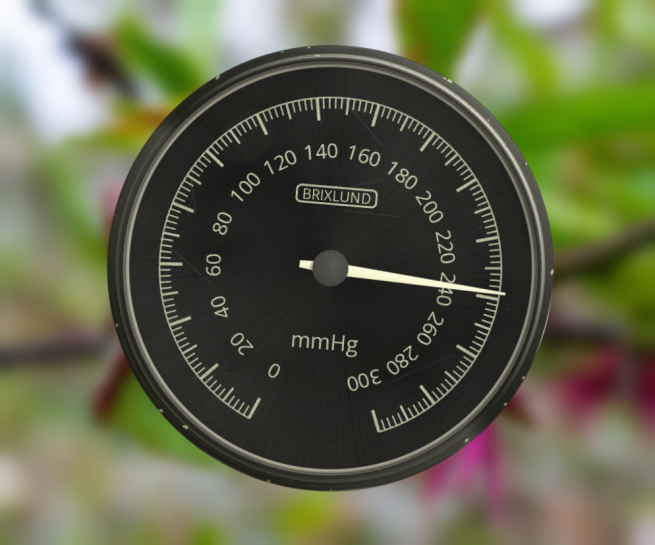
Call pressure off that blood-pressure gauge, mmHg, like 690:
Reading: 238
